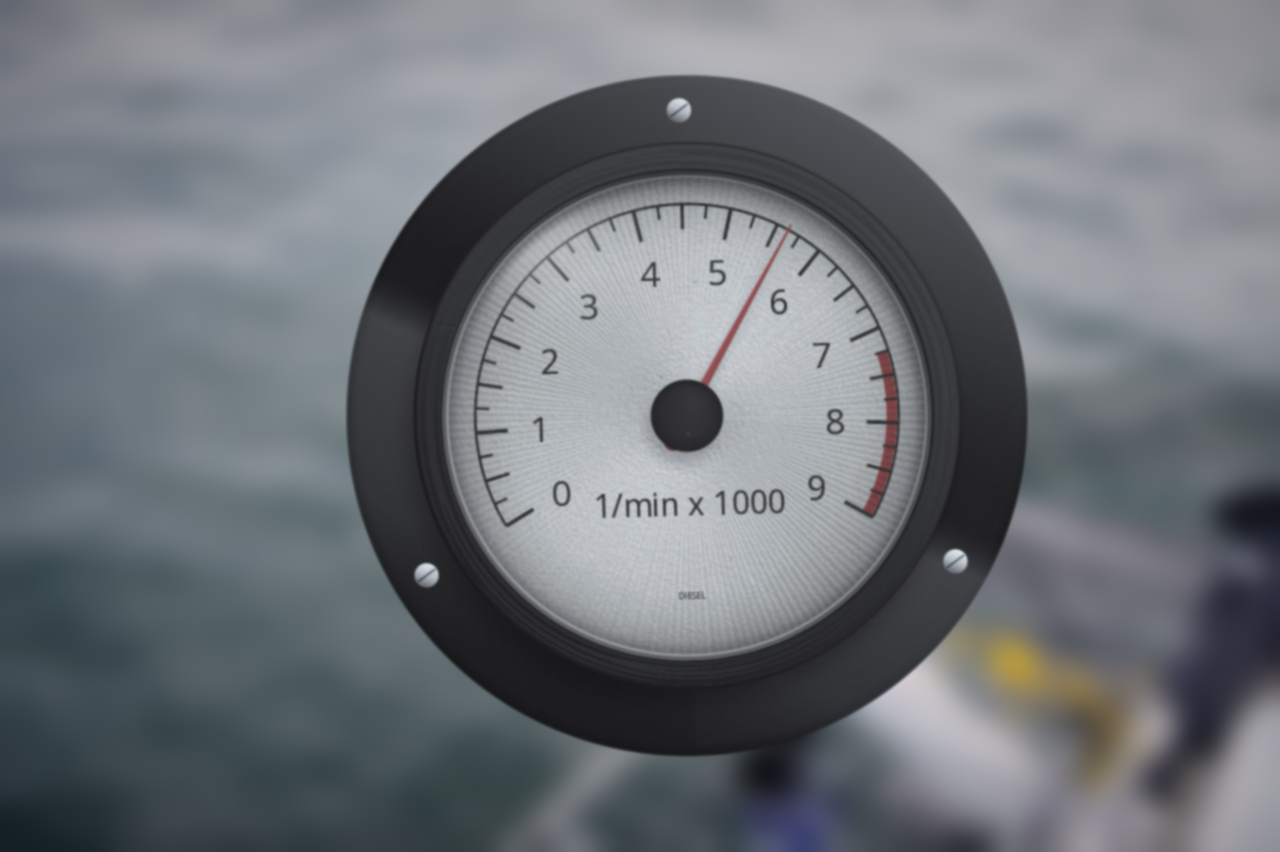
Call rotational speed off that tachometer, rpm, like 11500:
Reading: 5625
